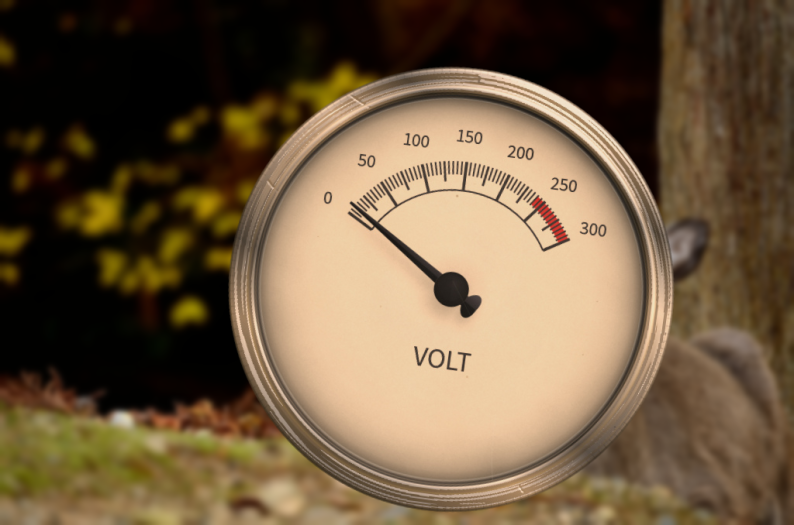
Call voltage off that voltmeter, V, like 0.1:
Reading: 10
